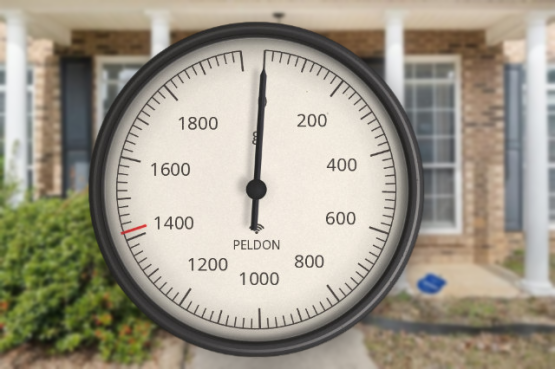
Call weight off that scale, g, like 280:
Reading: 0
